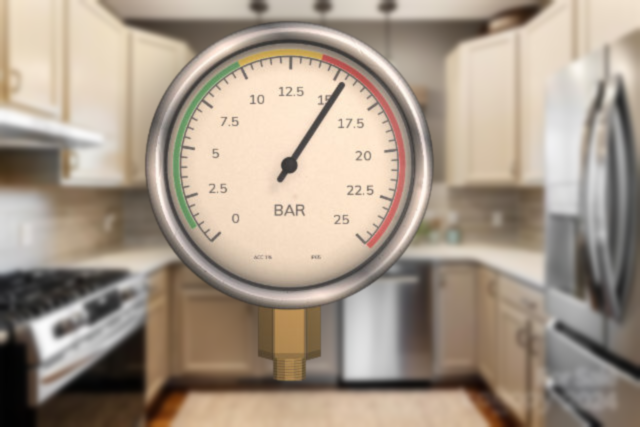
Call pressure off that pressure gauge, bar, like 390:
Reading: 15.5
